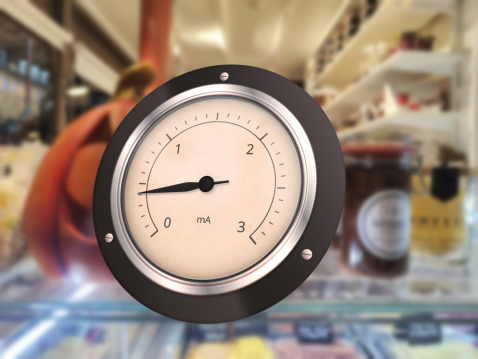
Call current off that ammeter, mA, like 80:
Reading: 0.4
